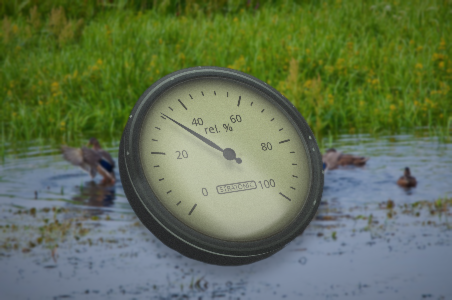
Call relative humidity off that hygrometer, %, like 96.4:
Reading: 32
